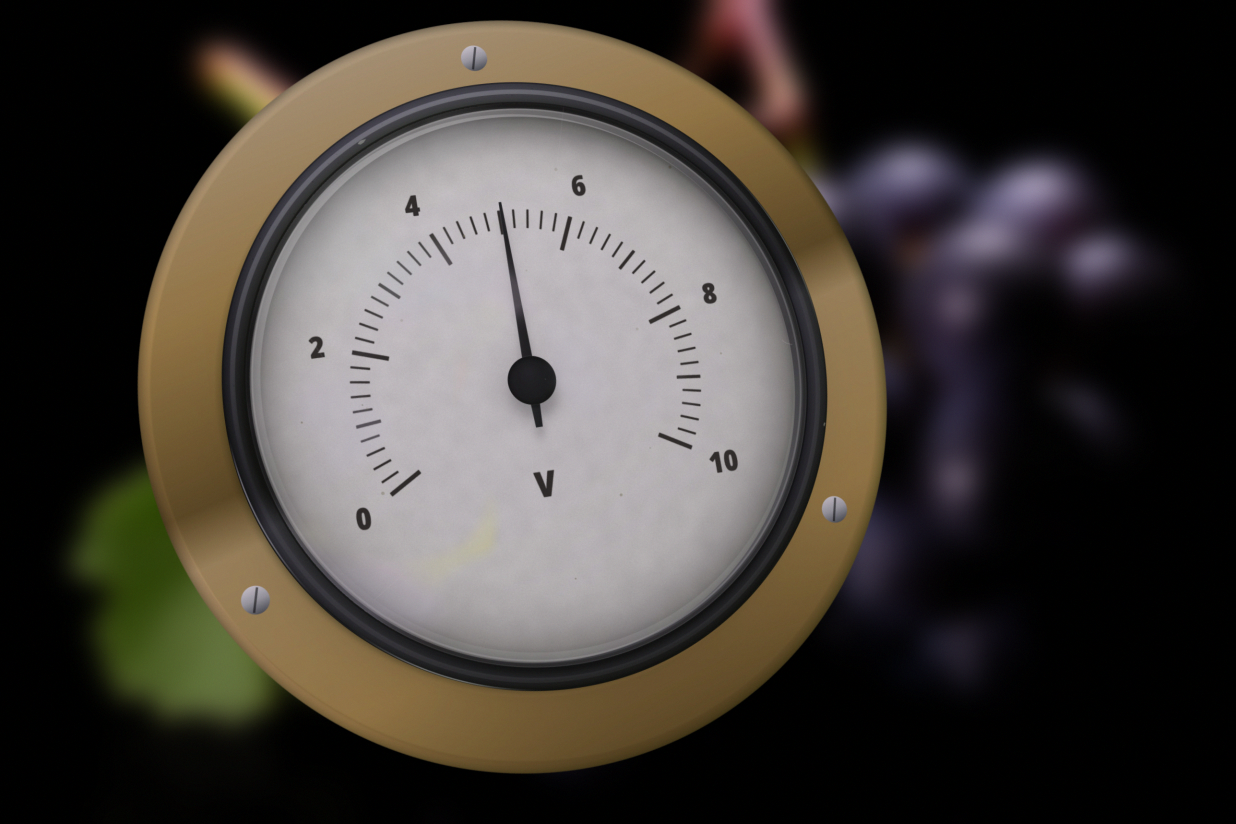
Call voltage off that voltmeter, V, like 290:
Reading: 5
